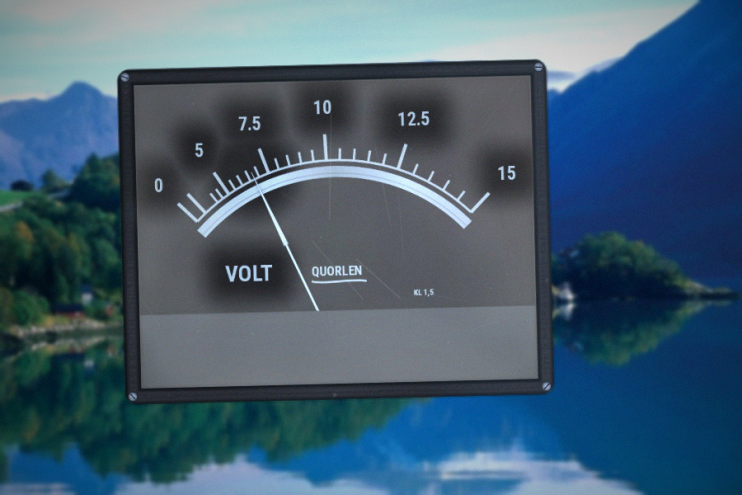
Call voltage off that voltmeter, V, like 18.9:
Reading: 6.75
